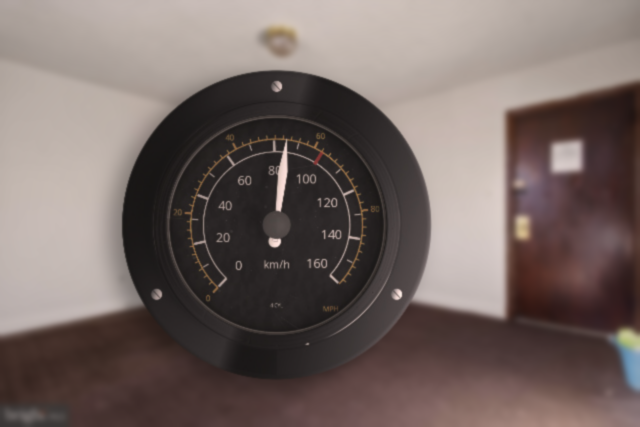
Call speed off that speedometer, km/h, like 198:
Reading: 85
